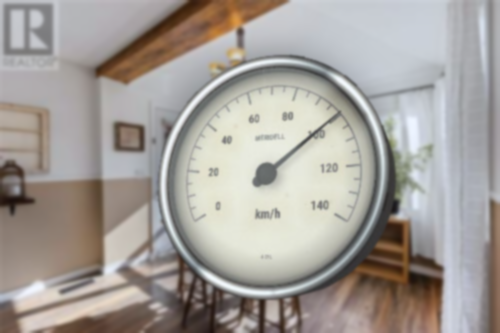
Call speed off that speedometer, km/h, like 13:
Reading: 100
